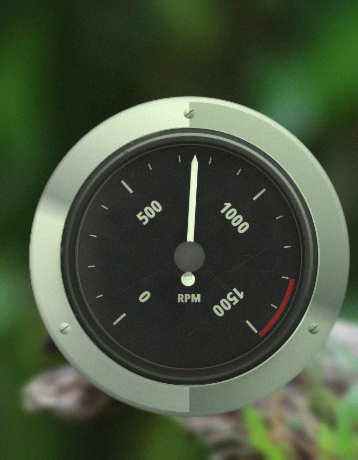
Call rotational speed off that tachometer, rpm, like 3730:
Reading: 750
